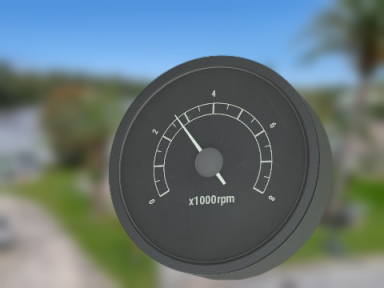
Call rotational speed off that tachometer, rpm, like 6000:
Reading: 2750
